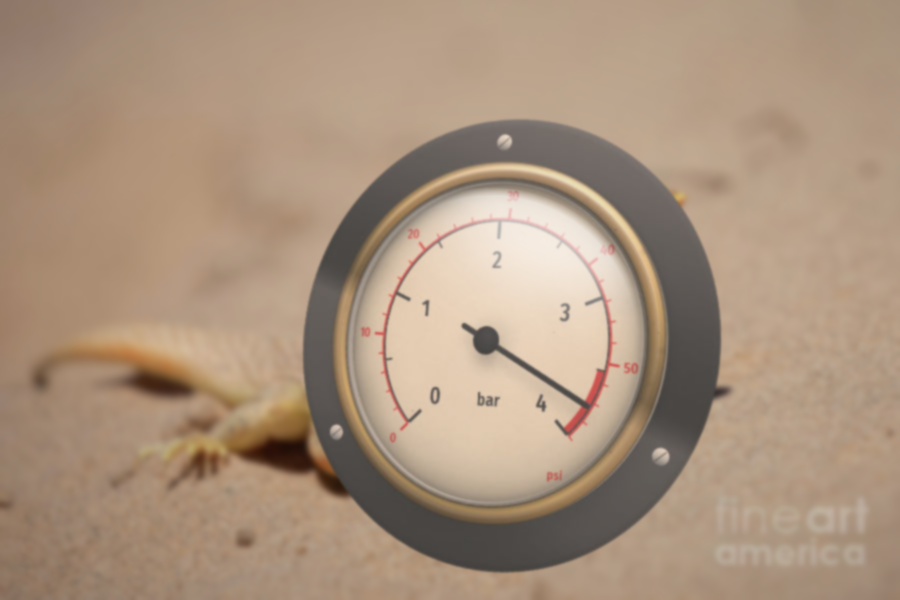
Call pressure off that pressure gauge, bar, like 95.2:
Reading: 3.75
